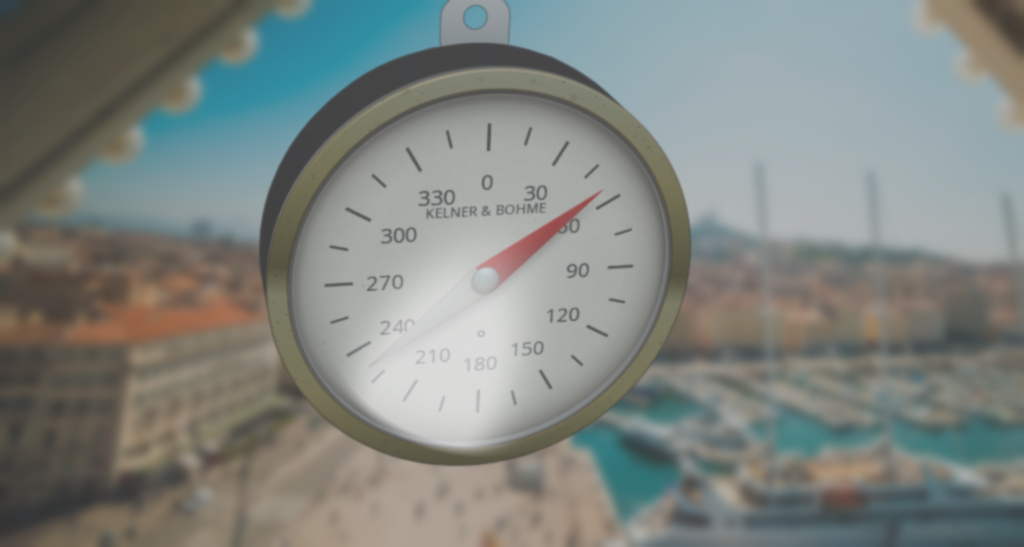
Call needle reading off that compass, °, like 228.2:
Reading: 52.5
